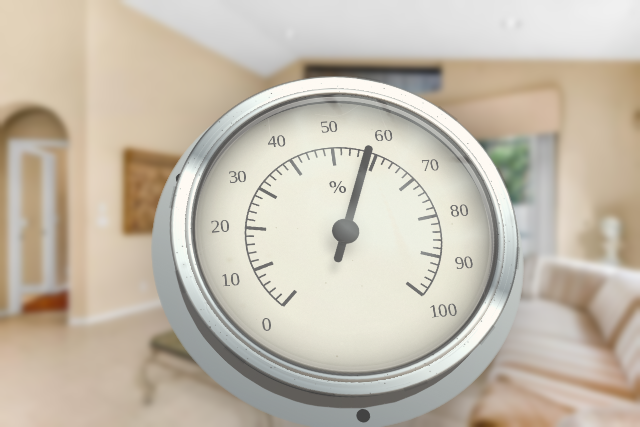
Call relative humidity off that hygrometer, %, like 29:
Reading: 58
